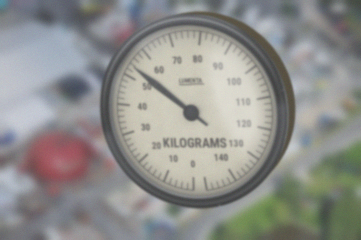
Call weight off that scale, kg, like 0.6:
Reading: 54
